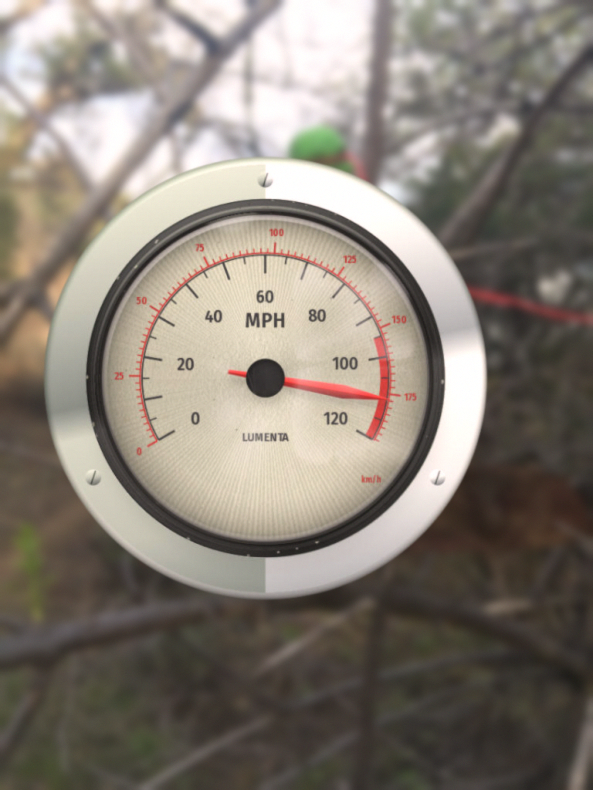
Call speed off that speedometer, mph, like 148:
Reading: 110
